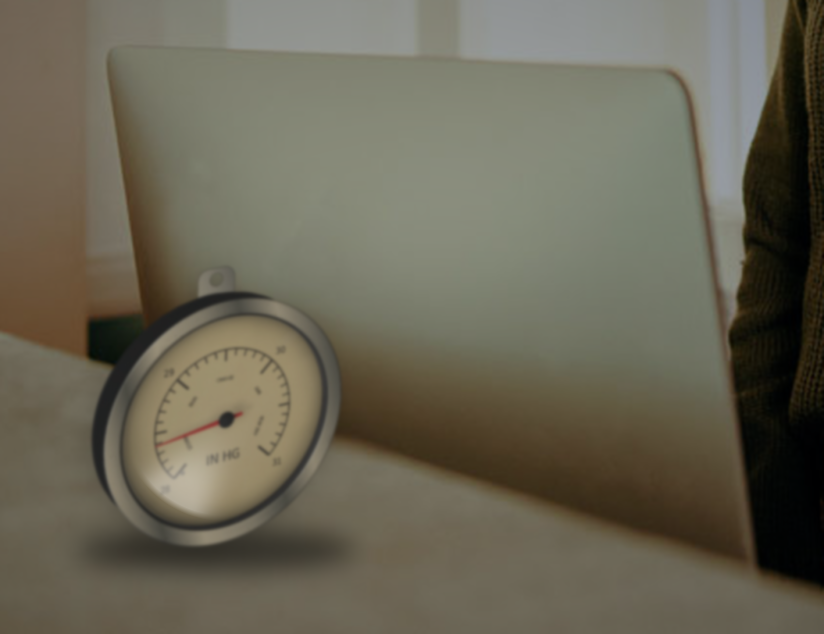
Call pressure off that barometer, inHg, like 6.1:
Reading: 28.4
